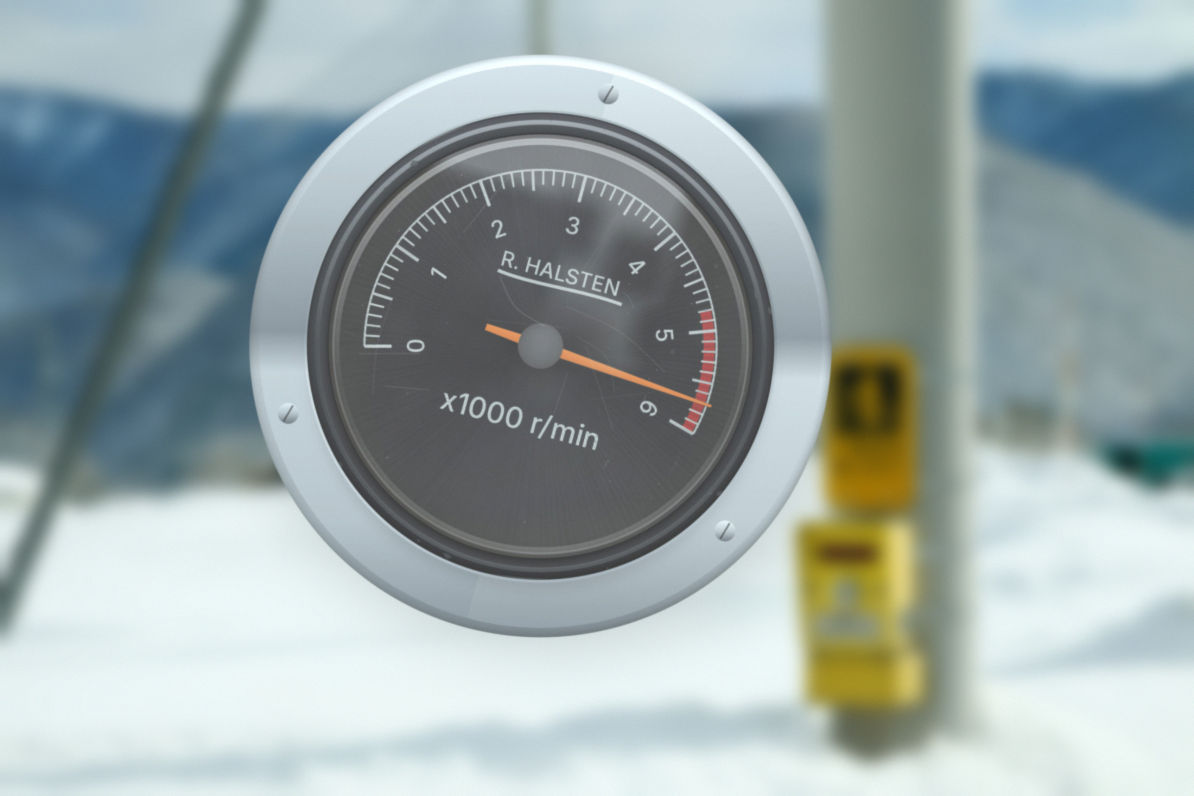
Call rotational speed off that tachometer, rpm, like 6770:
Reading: 5700
